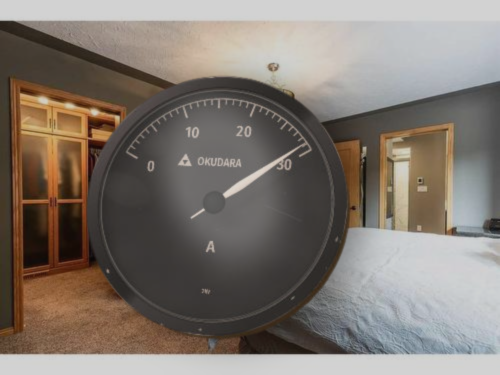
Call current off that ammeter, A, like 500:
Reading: 29
